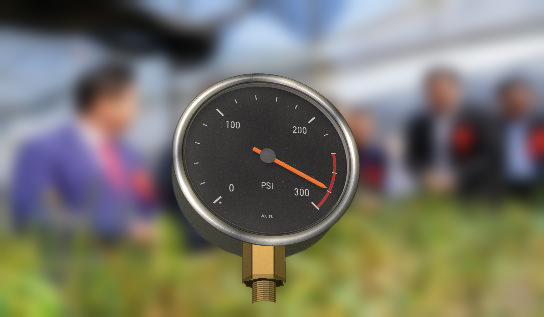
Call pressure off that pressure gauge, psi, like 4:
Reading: 280
